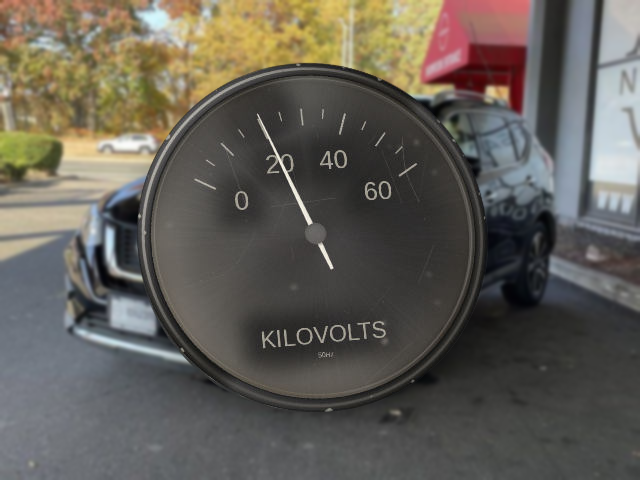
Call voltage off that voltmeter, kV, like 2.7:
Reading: 20
